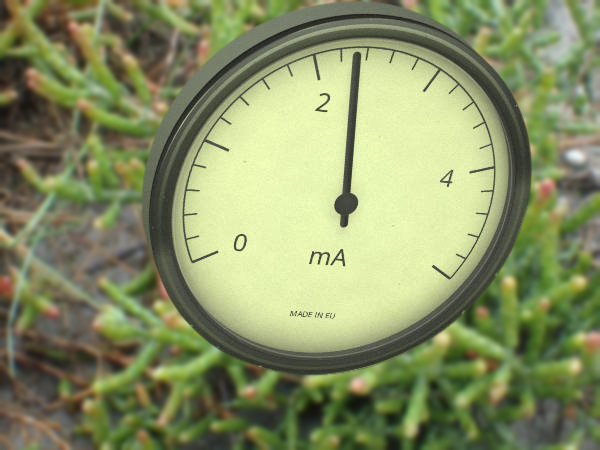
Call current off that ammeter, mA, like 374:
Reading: 2.3
